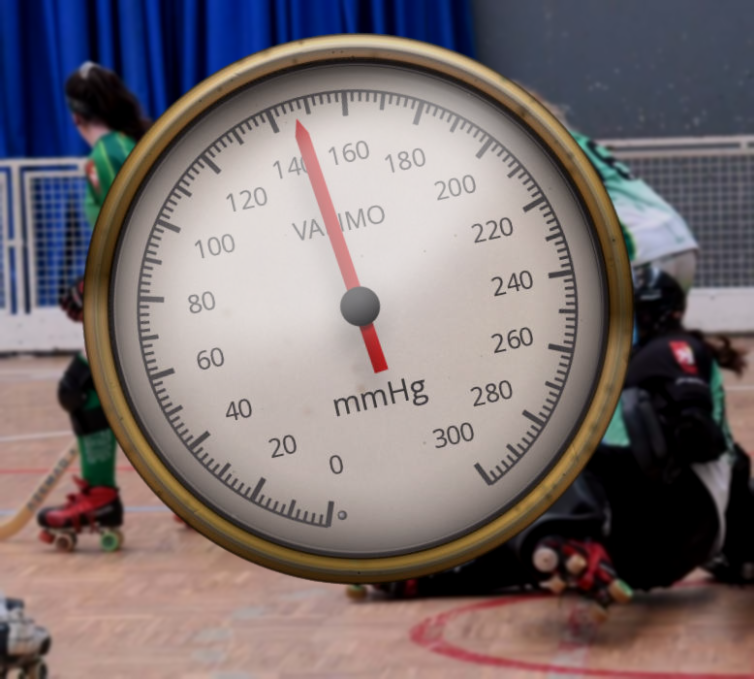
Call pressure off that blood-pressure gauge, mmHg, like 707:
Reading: 146
